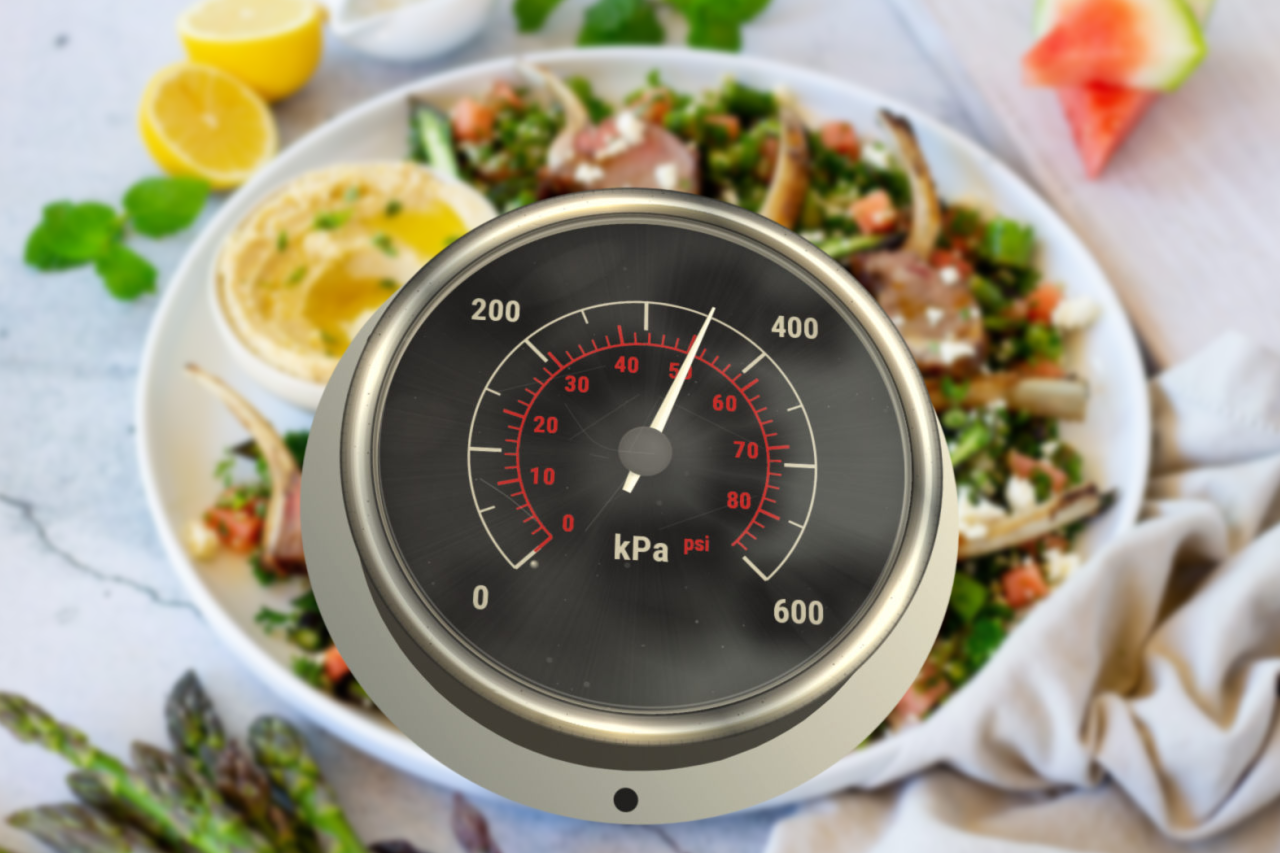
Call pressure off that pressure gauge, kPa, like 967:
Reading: 350
